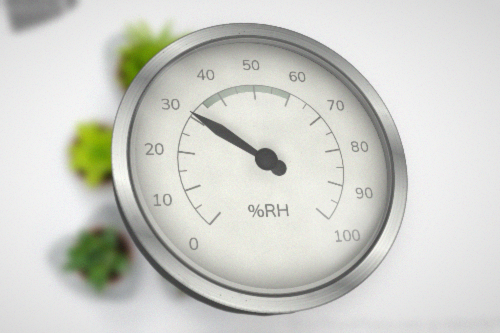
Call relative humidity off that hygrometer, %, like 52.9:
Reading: 30
